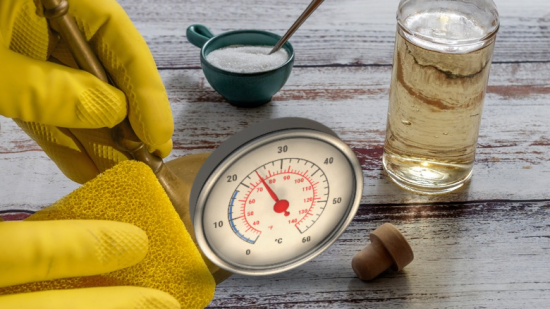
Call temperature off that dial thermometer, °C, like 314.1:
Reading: 24
